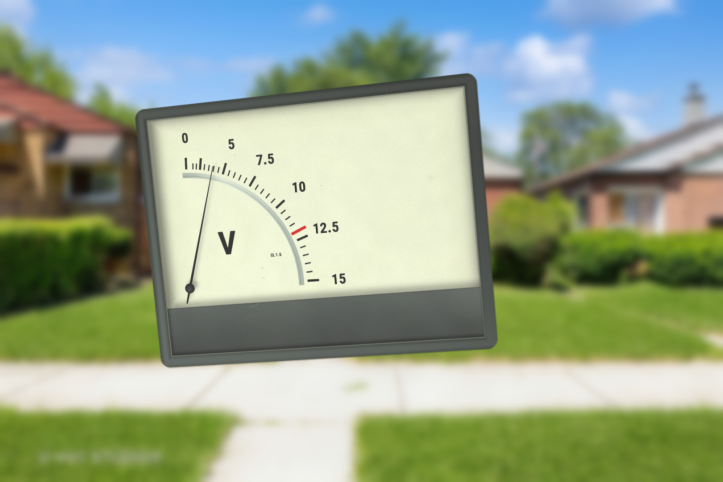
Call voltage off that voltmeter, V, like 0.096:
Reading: 4
